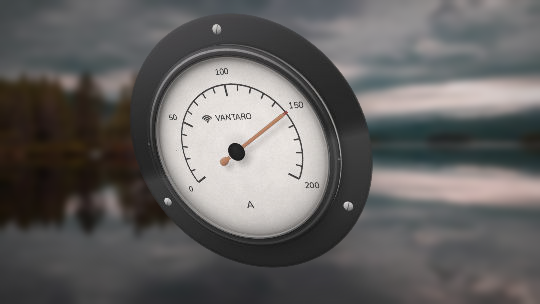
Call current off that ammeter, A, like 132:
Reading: 150
